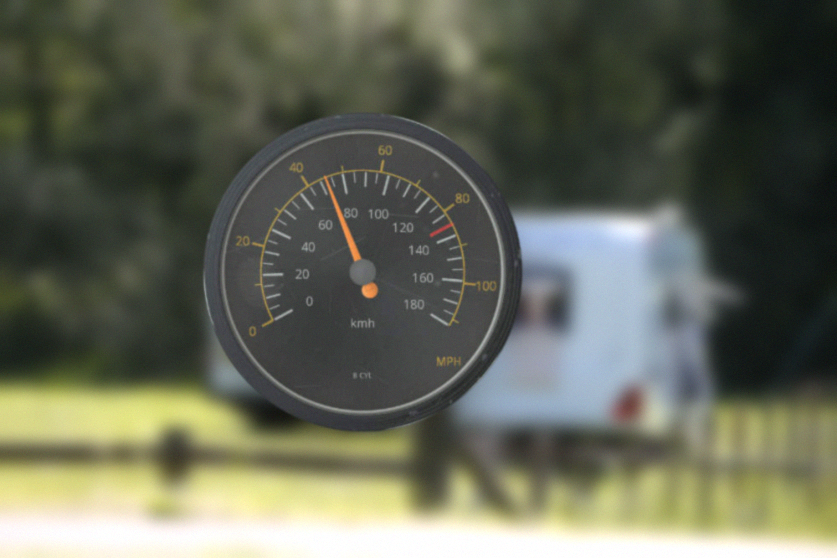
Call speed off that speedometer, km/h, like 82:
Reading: 72.5
